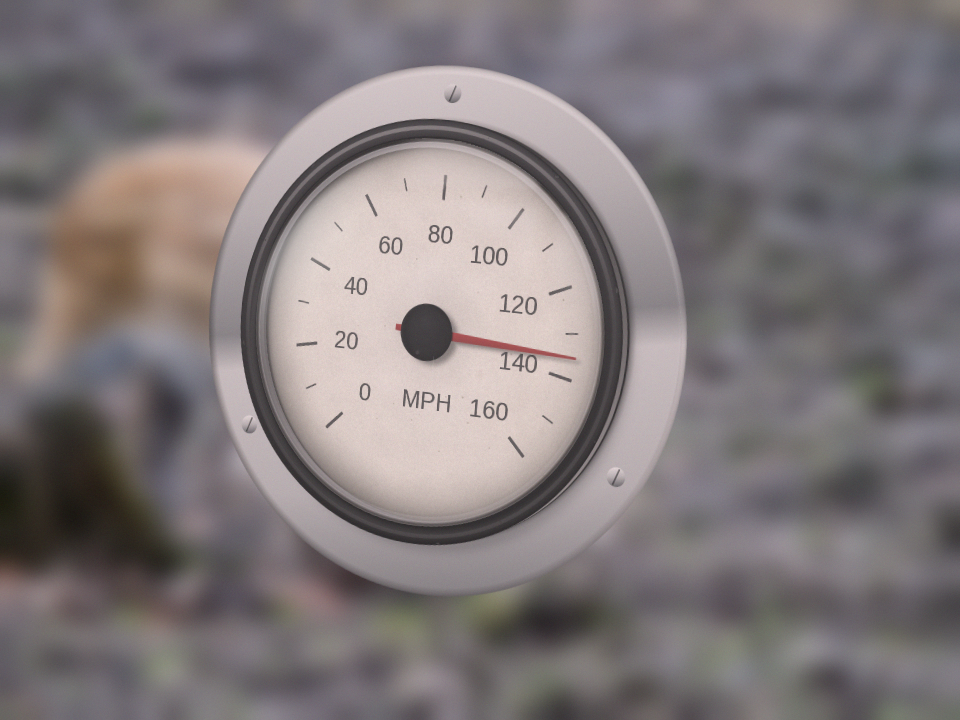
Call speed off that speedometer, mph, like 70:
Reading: 135
